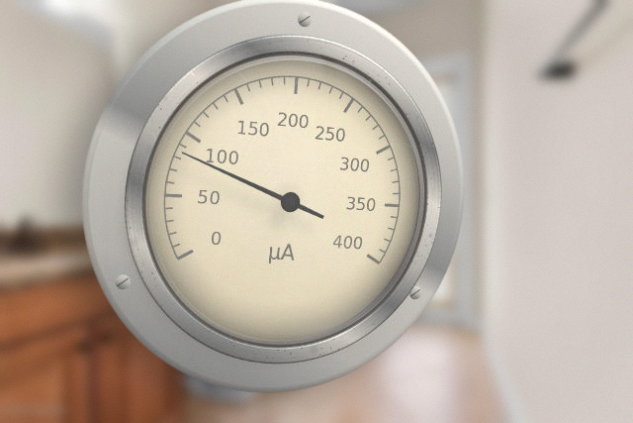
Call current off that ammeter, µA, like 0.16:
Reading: 85
